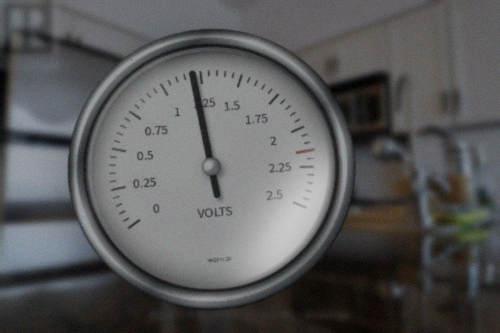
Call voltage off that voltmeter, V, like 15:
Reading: 1.2
